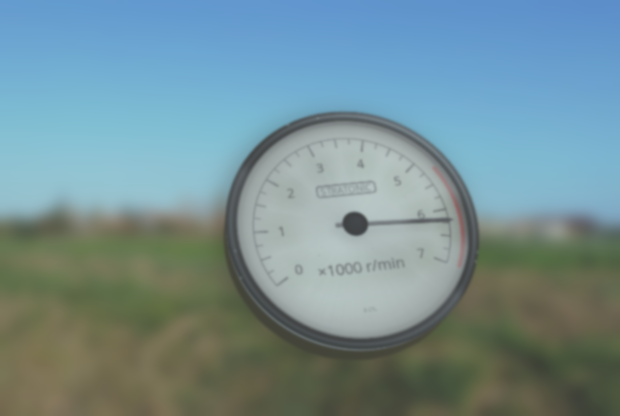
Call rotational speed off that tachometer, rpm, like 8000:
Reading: 6250
